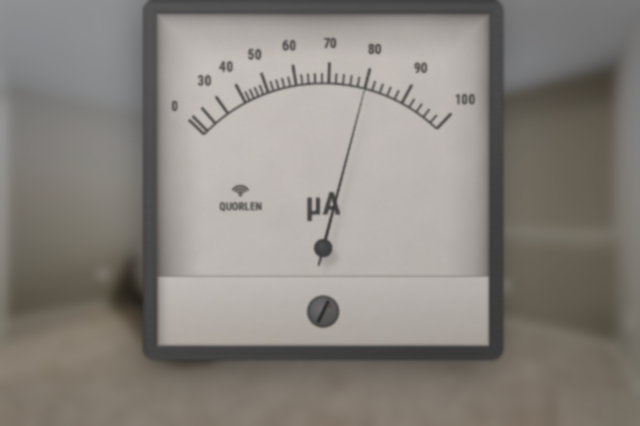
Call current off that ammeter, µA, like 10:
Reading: 80
